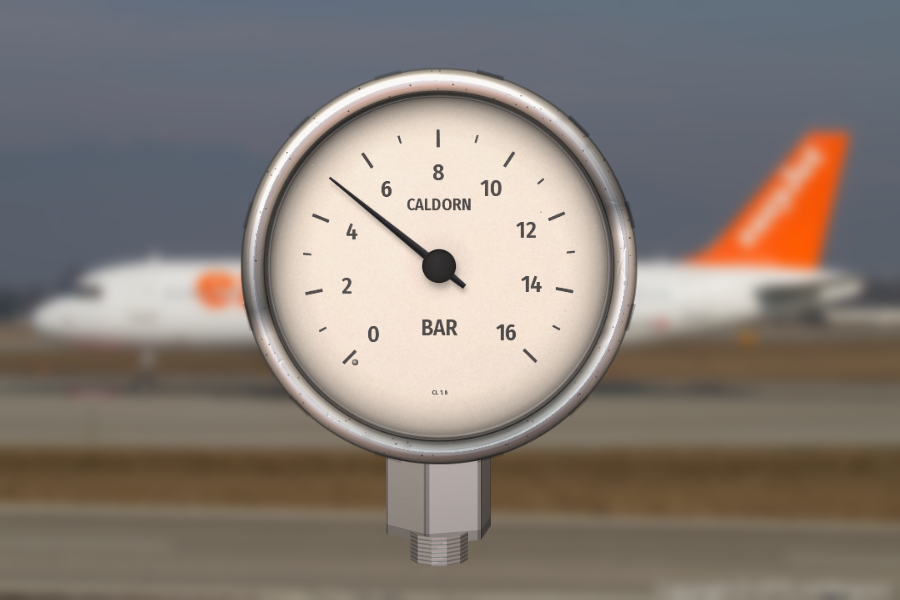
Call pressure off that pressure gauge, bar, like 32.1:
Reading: 5
